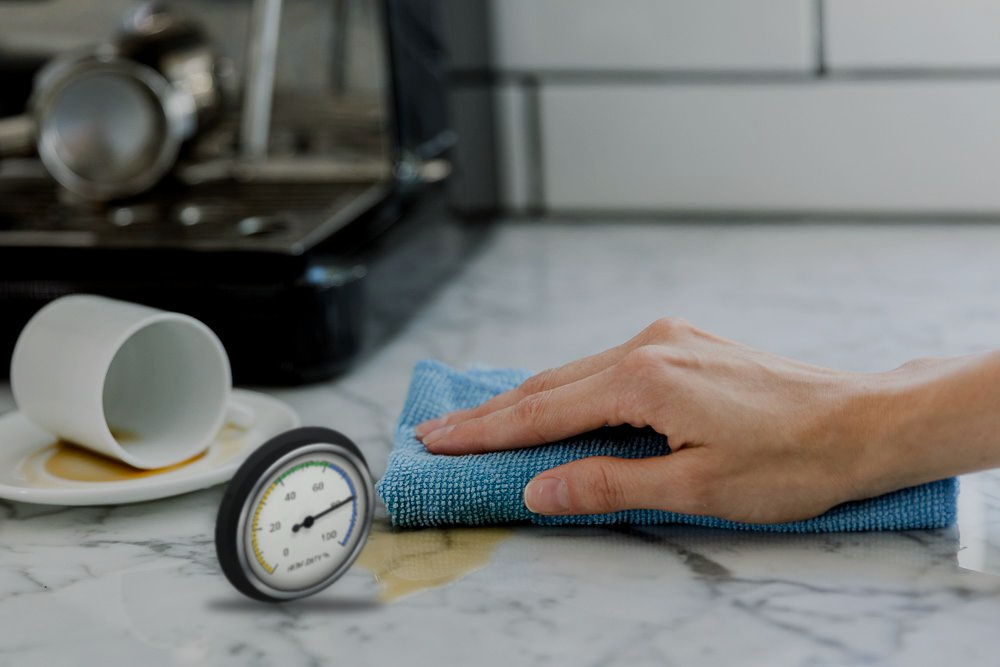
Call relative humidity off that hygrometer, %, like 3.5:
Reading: 80
